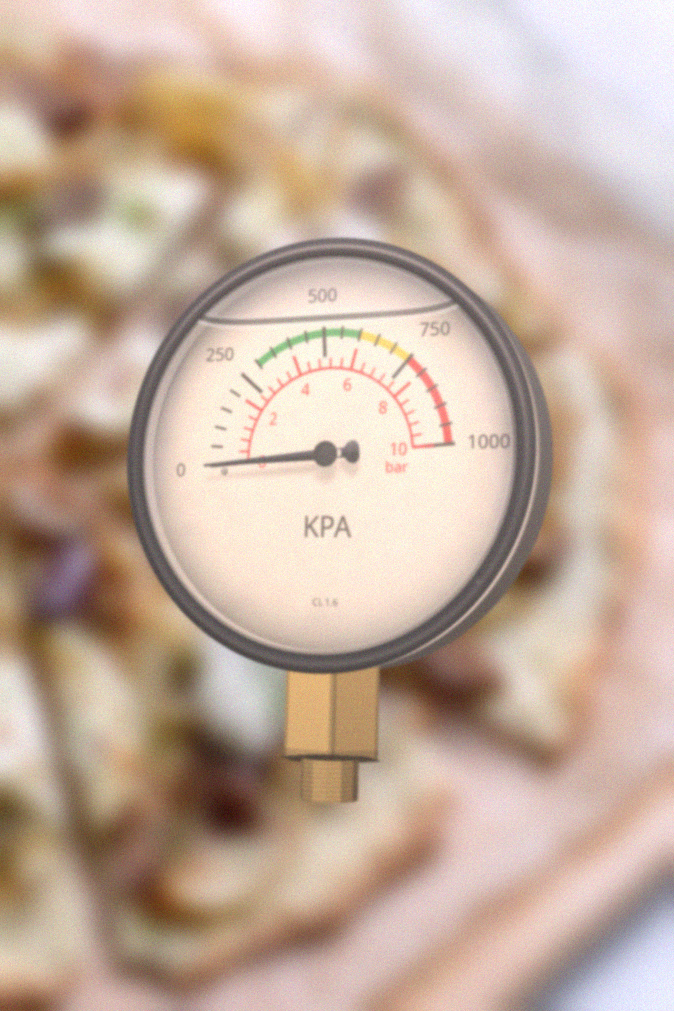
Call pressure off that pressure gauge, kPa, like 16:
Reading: 0
